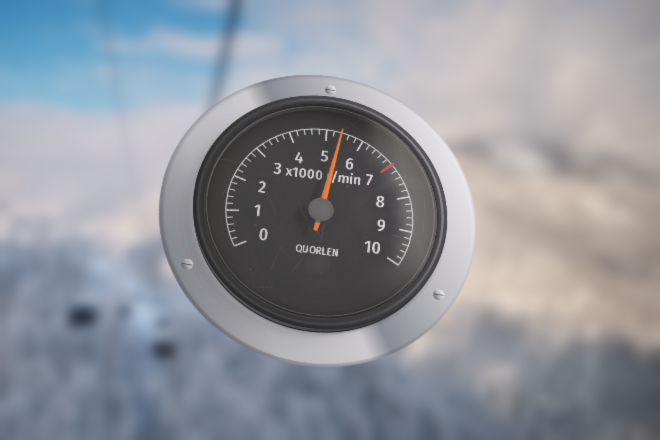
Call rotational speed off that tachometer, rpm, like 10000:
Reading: 5400
